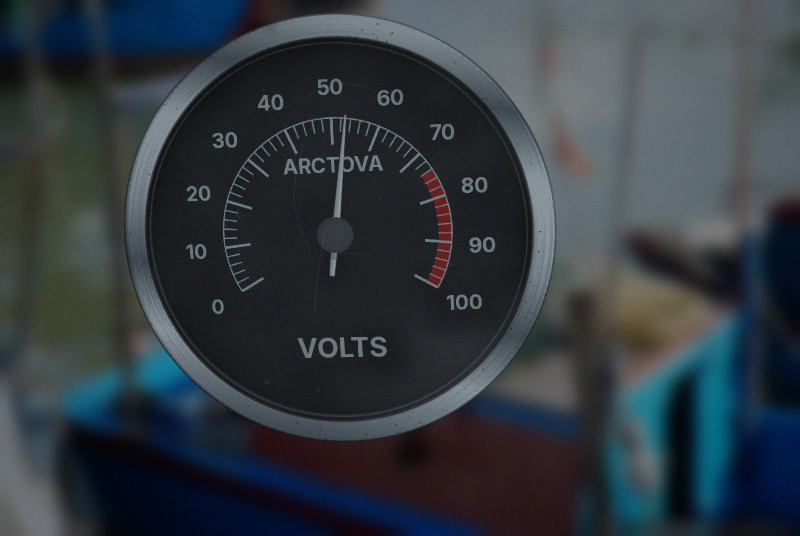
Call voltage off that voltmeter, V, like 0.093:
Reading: 53
